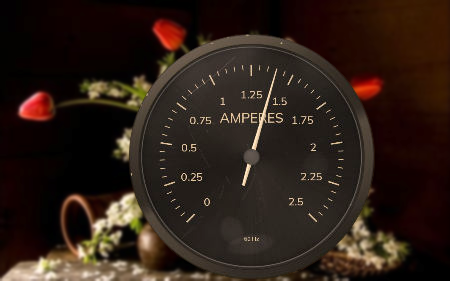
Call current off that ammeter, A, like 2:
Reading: 1.4
